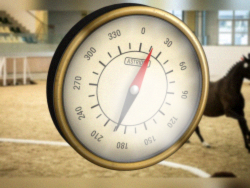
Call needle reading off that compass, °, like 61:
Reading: 15
